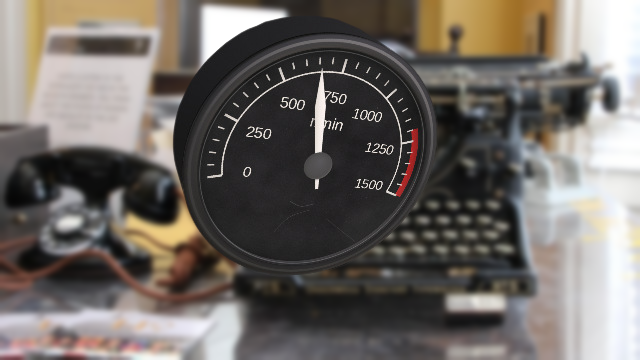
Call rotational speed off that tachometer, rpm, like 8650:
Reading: 650
